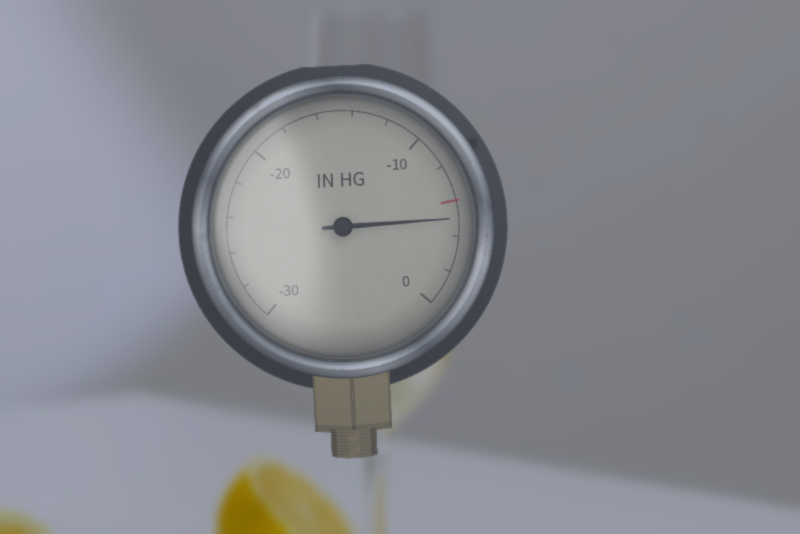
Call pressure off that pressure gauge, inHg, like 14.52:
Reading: -5
